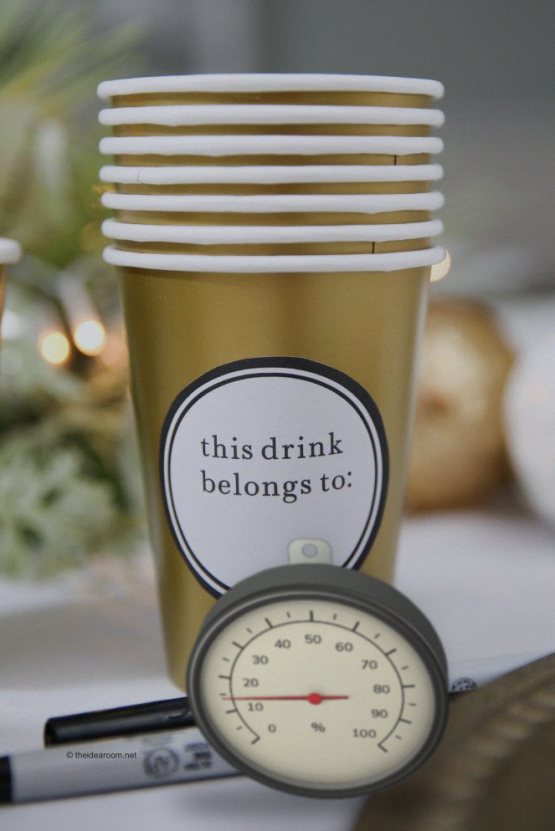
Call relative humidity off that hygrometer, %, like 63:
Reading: 15
